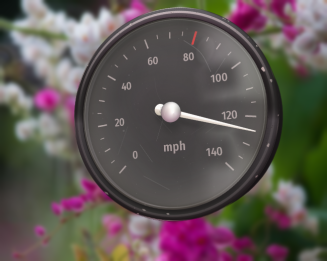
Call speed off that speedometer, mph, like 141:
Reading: 125
